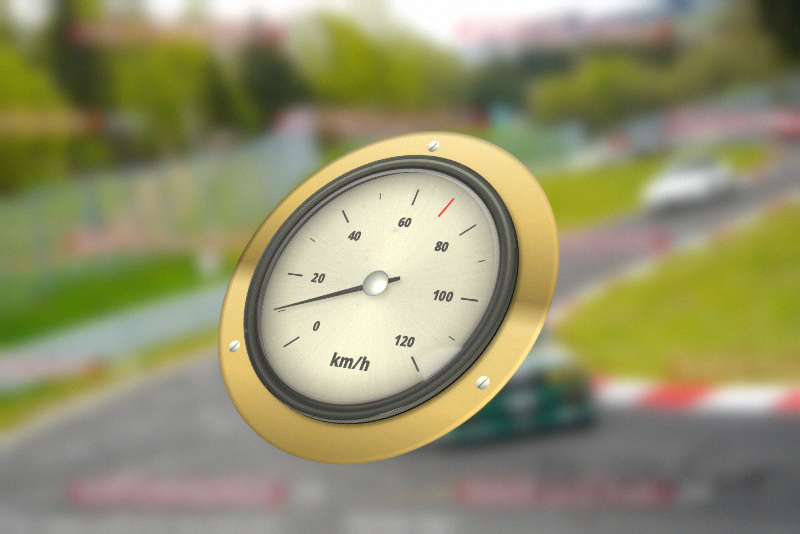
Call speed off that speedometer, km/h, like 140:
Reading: 10
